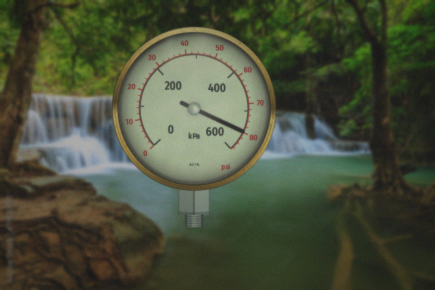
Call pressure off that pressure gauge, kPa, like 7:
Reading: 550
